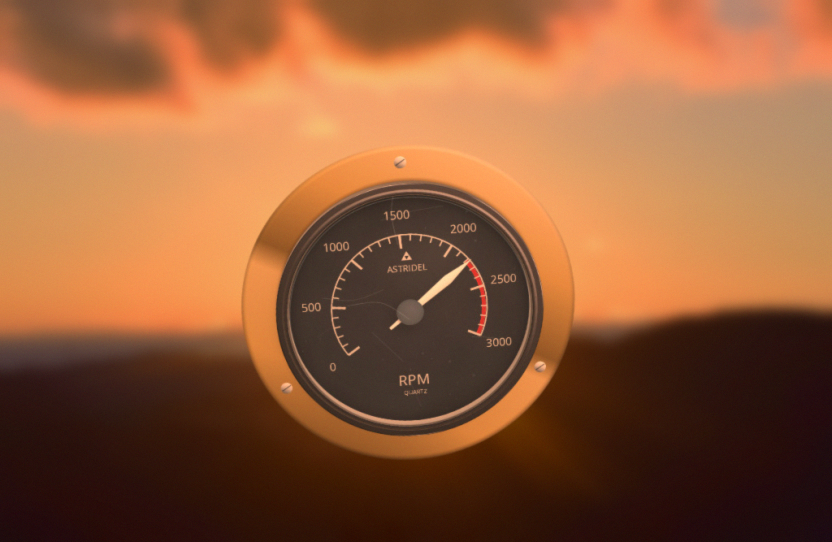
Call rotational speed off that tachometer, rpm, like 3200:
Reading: 2200
